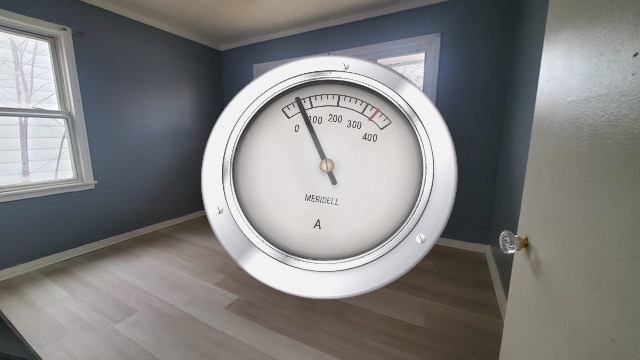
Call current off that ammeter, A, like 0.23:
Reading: 60
